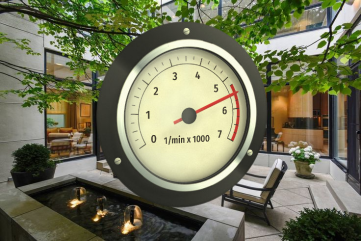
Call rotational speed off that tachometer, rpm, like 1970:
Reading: 5500
